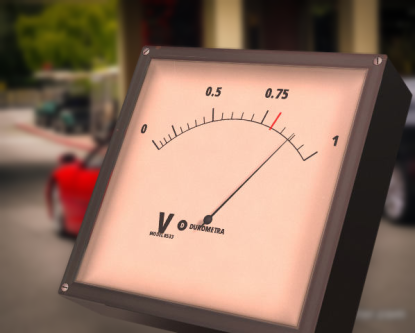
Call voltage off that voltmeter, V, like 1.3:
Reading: 0.9
